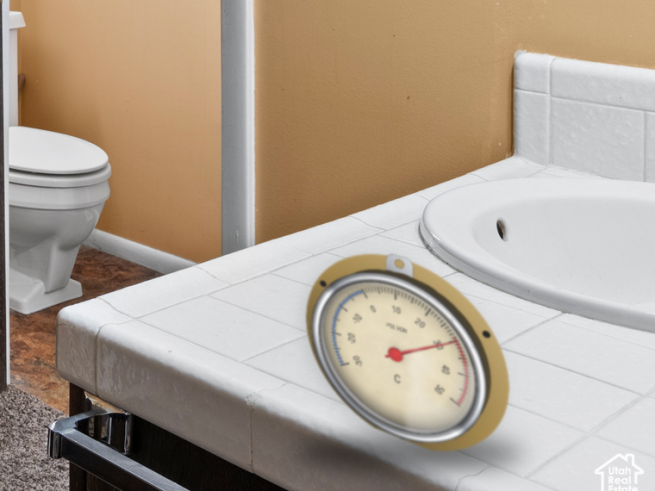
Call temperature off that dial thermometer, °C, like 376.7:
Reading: 30
